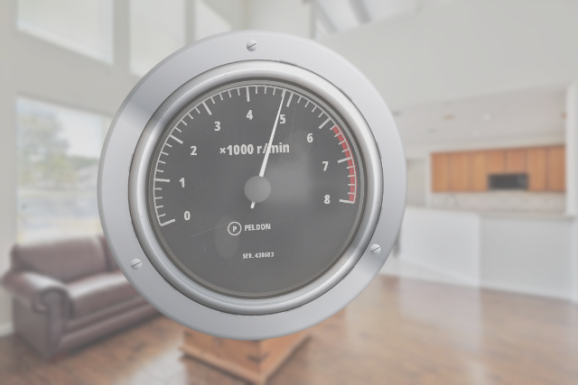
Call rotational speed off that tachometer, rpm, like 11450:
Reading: 4800
